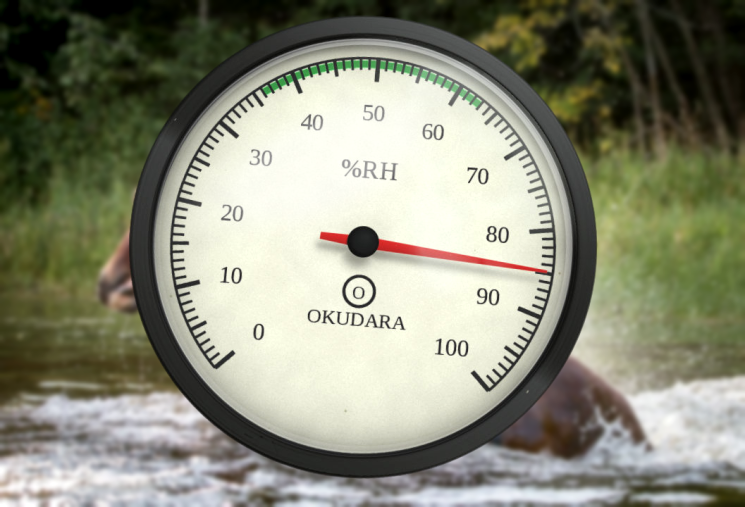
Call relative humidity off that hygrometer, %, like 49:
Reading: 85
